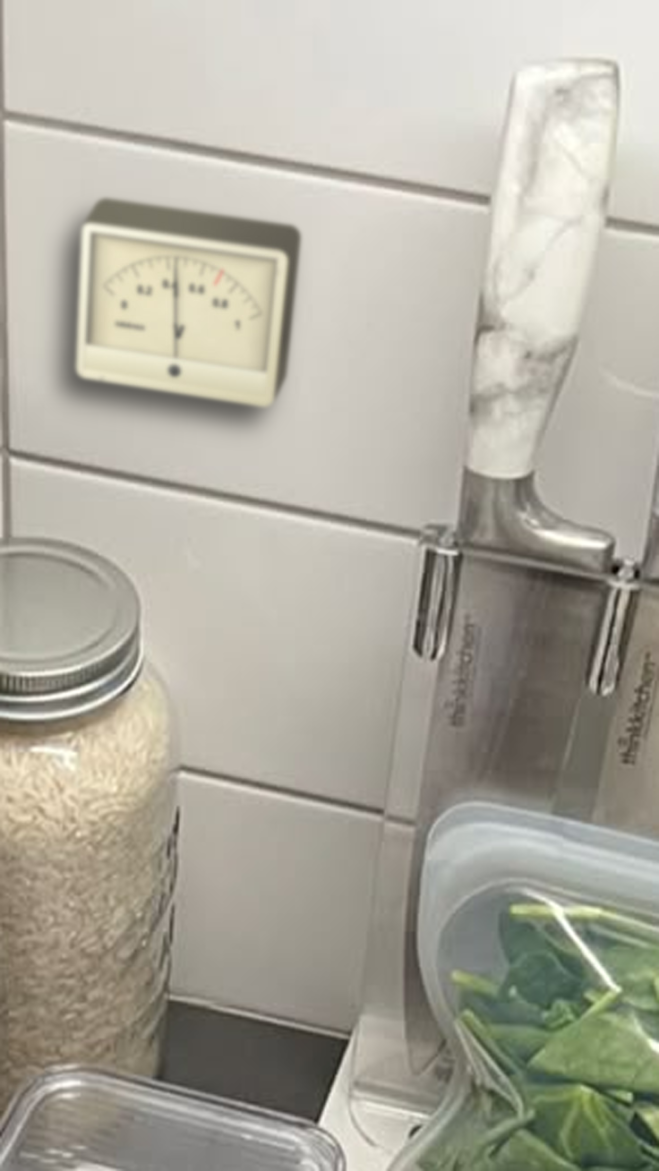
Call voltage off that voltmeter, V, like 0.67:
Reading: 0.45
